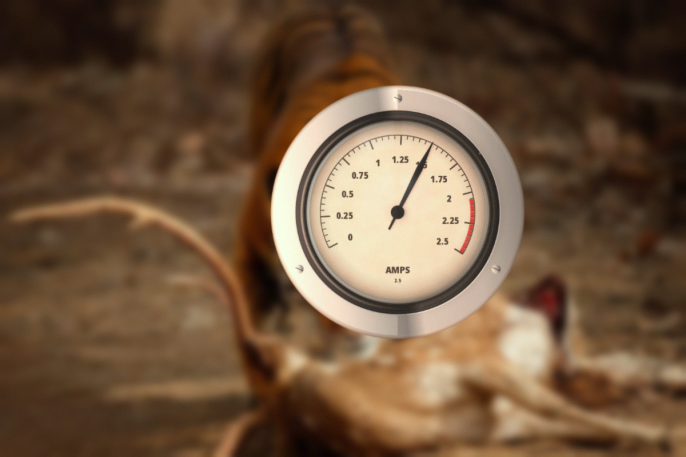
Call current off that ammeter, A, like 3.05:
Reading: 1.5
